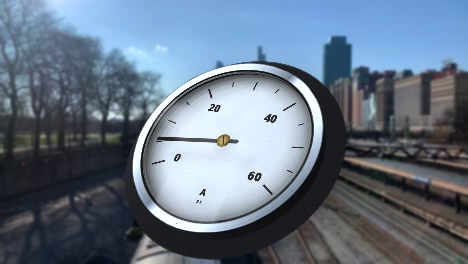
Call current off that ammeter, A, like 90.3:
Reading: 5
